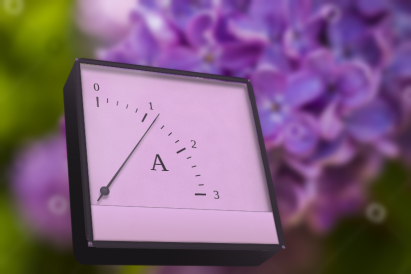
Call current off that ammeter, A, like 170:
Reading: 1.2
